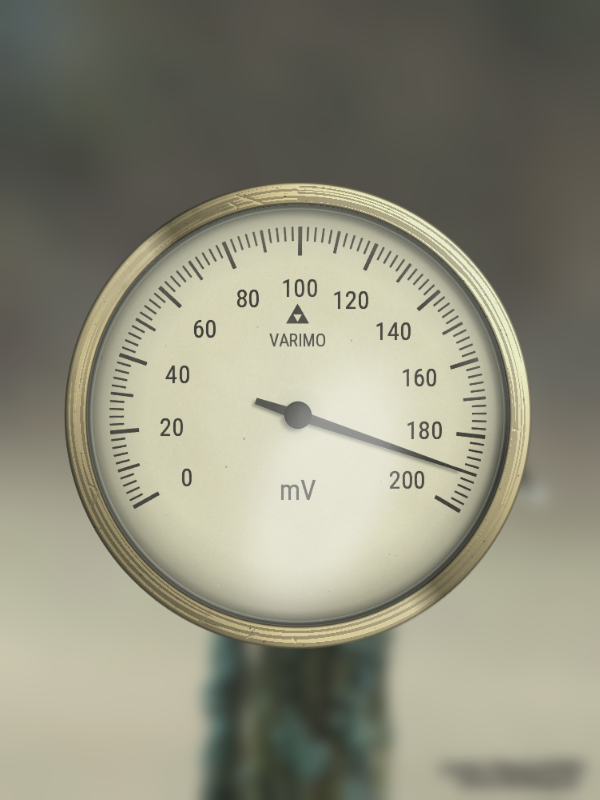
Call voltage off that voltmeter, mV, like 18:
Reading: 190
